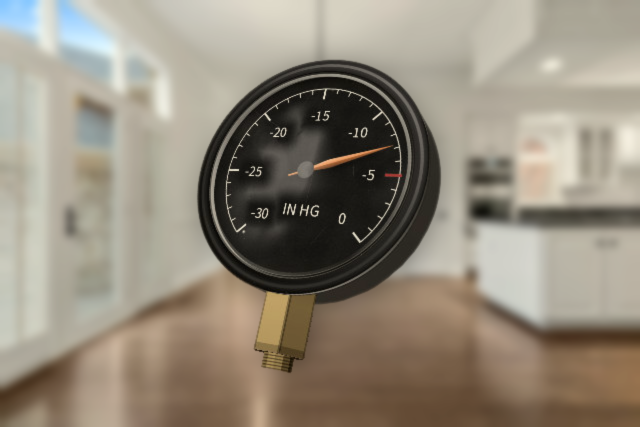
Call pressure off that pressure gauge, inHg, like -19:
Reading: -7
